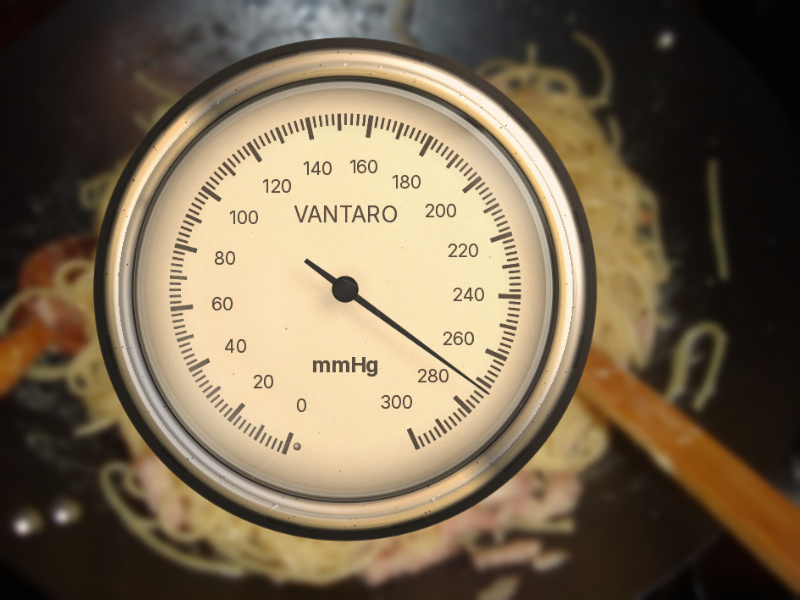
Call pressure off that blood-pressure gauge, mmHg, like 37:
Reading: 272
